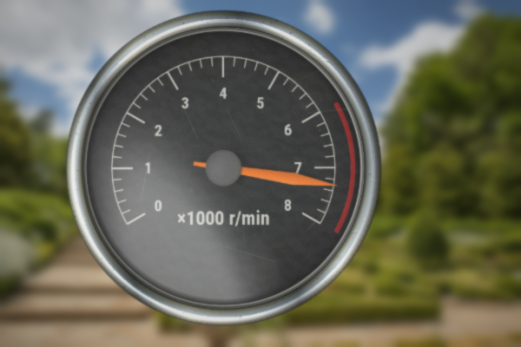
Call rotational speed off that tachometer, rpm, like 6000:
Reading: 7300
